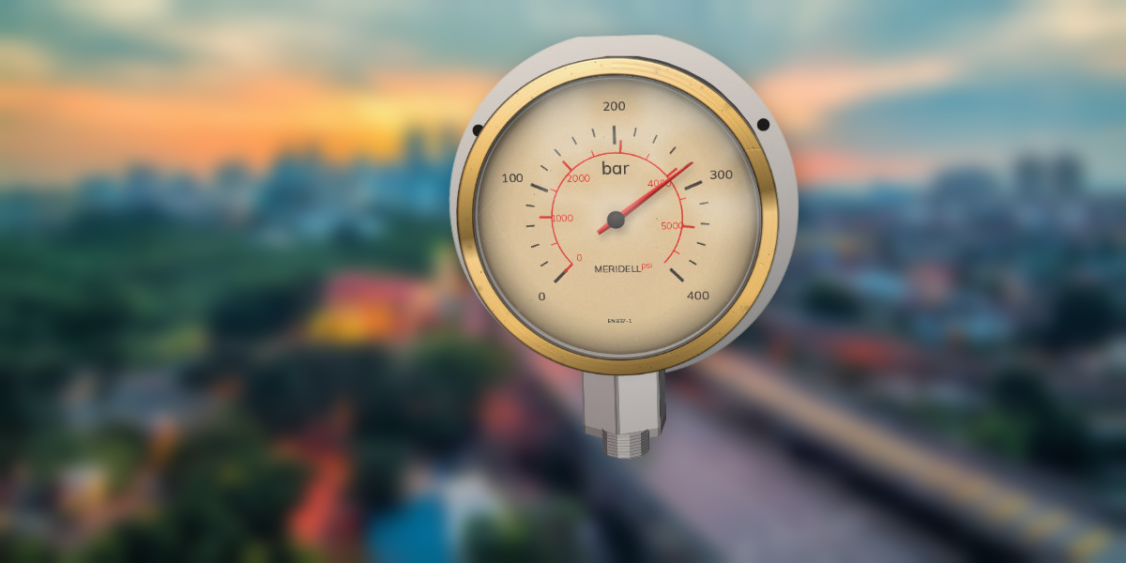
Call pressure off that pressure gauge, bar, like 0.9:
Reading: 280
